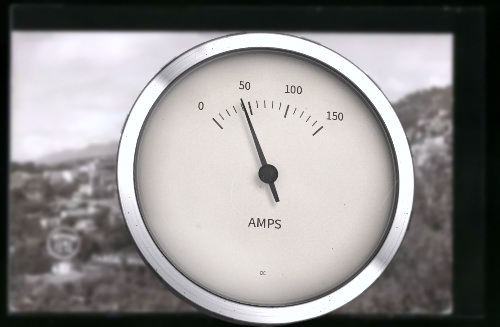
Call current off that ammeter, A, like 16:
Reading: 40
